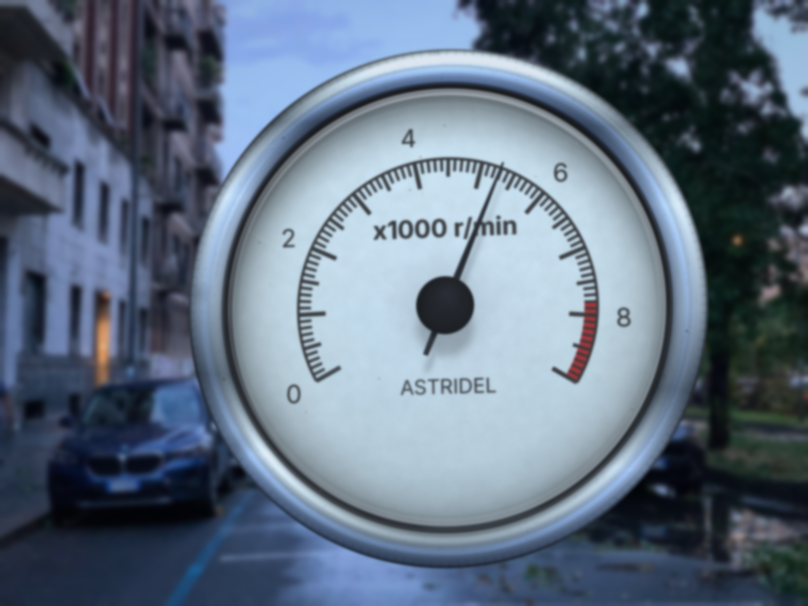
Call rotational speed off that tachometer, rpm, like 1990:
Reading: 5300
